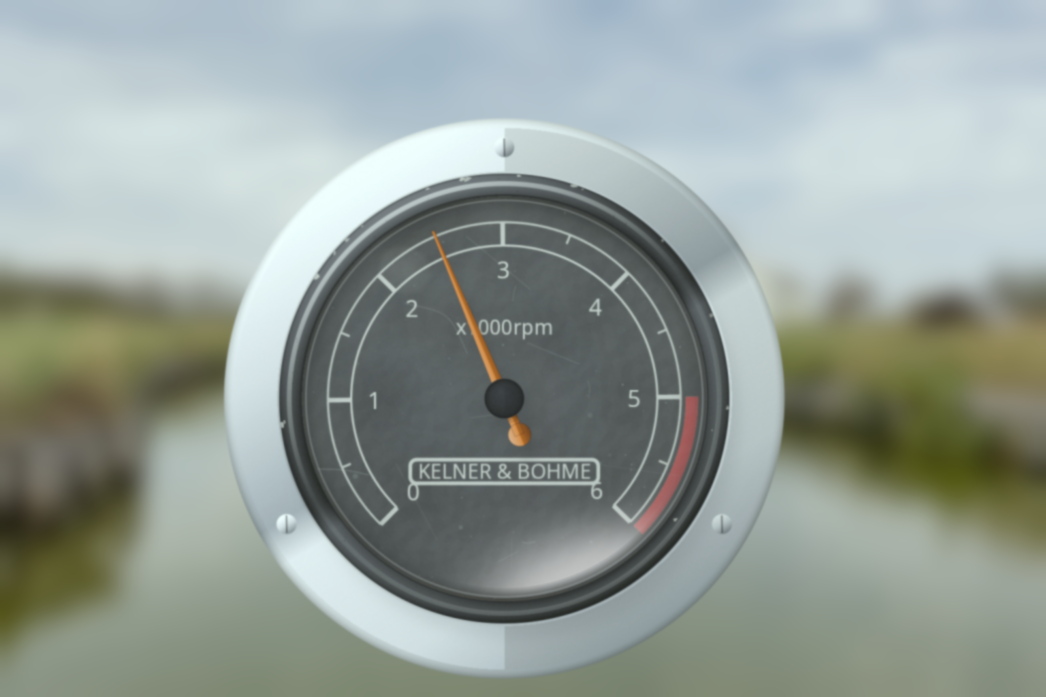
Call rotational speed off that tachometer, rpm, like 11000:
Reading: 2500
